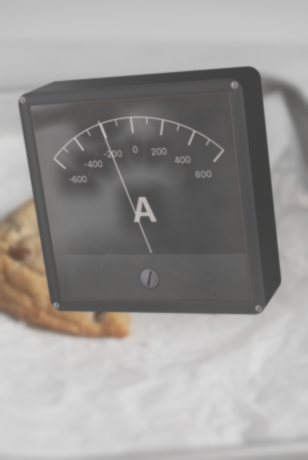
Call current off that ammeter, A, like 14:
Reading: -200
